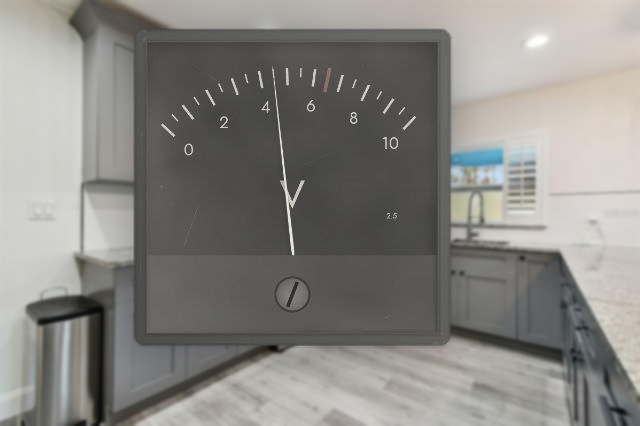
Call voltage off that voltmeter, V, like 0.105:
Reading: 4.5
